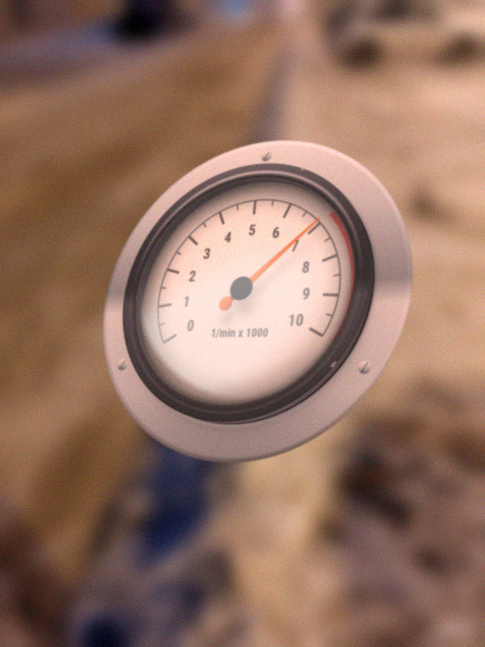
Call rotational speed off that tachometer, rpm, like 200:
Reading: 7000
